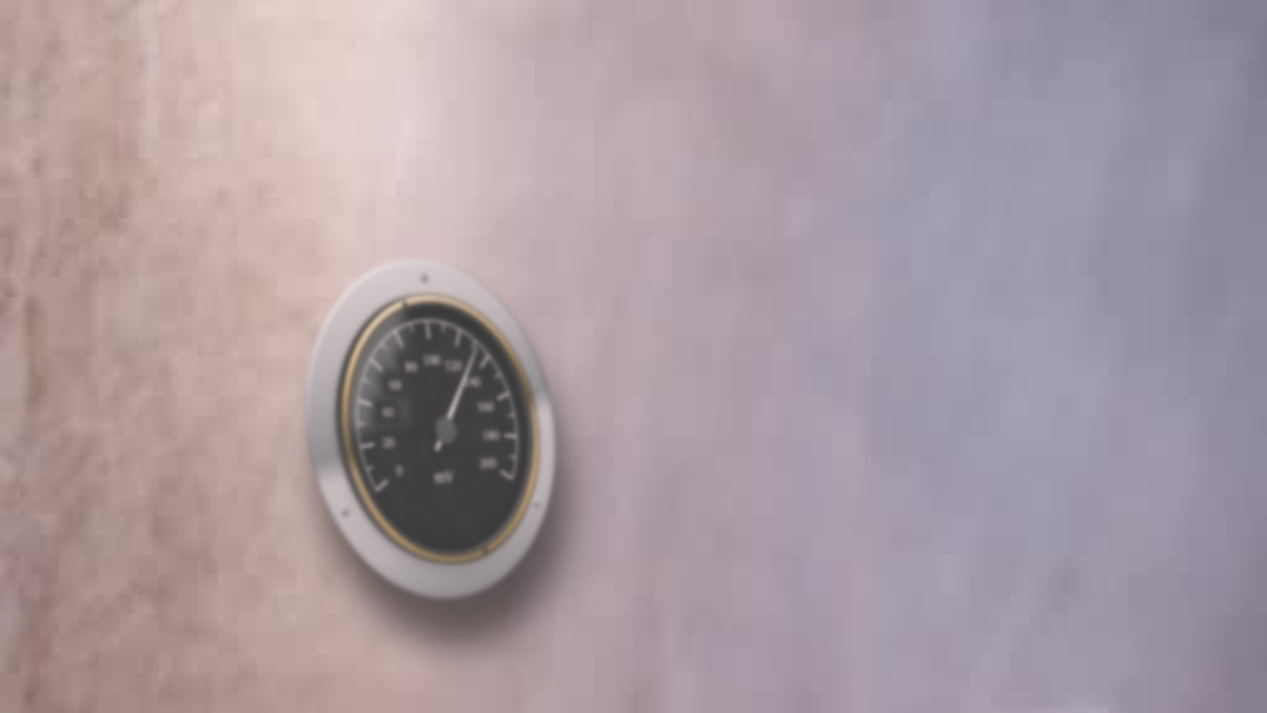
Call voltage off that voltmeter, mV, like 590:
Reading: 130
